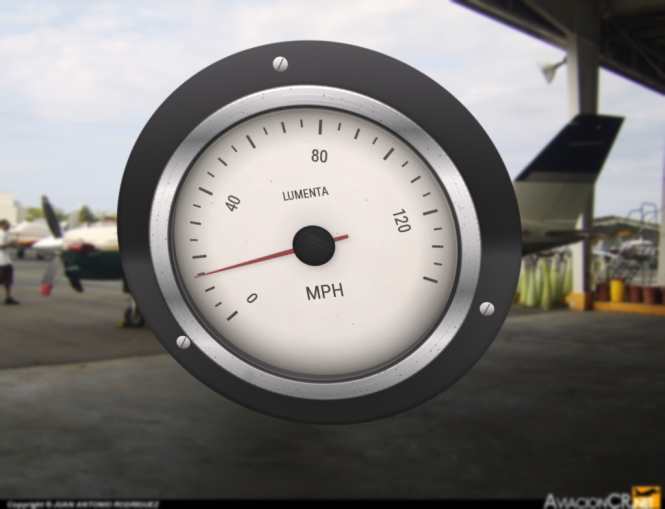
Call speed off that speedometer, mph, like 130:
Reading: 15
